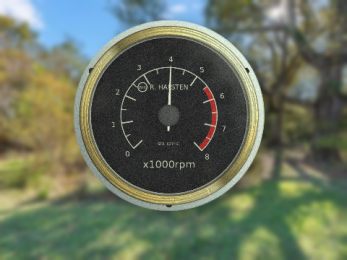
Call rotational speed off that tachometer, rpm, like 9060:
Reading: 4000
